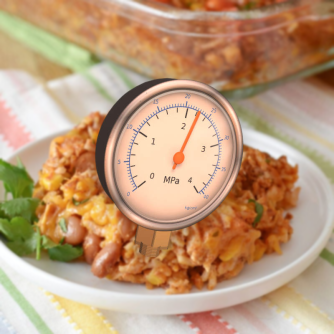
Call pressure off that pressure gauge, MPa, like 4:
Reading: 2.2
